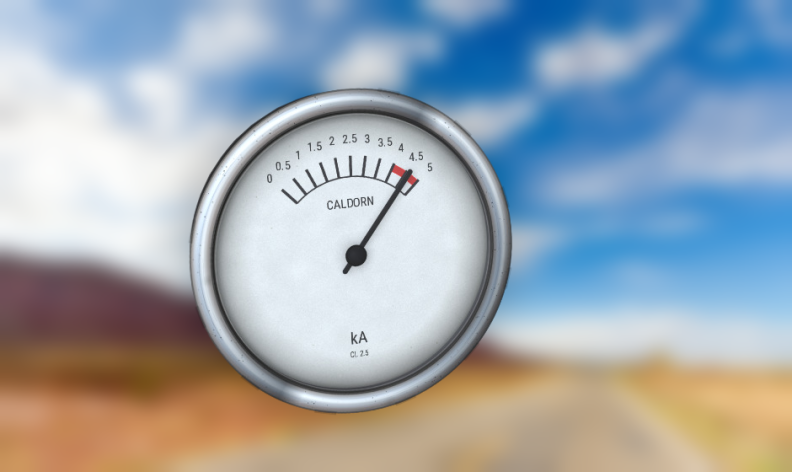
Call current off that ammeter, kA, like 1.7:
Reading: 4.5
